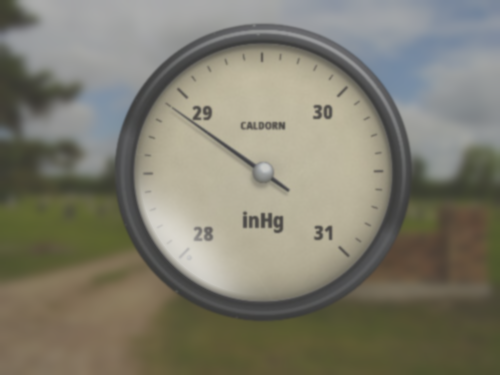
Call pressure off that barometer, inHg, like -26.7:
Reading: 28.9
